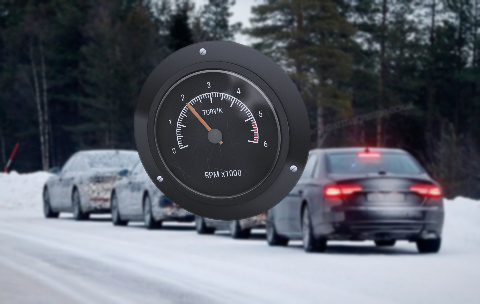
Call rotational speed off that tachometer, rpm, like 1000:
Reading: 2000
